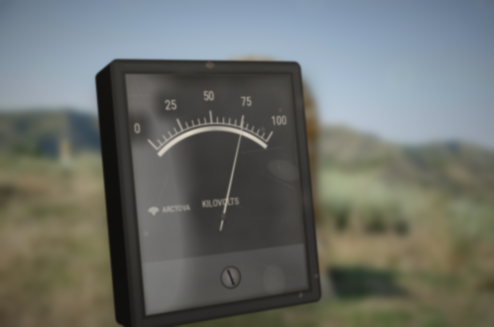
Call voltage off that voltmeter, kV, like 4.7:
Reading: 75
